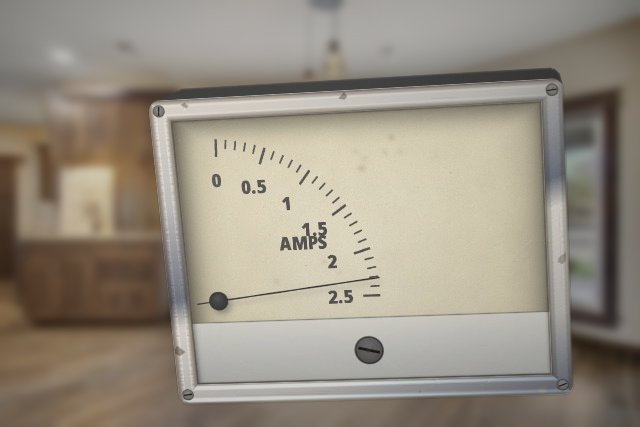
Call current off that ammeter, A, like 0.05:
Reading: 2.3
